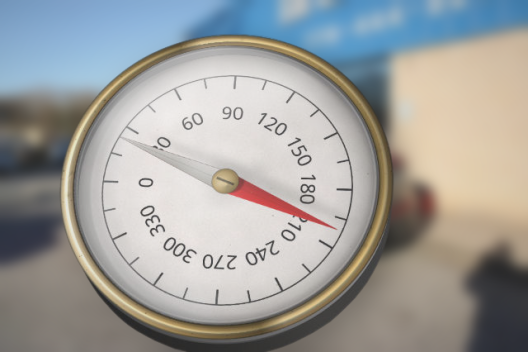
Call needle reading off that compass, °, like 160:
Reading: 202.5
